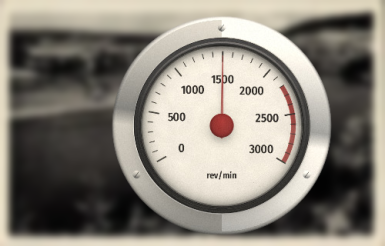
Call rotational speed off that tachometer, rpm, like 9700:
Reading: 1500
